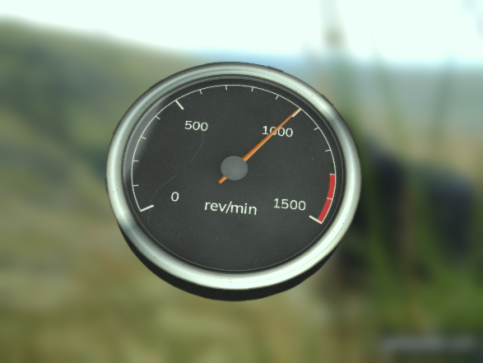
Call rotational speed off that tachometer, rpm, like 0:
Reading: 1000
